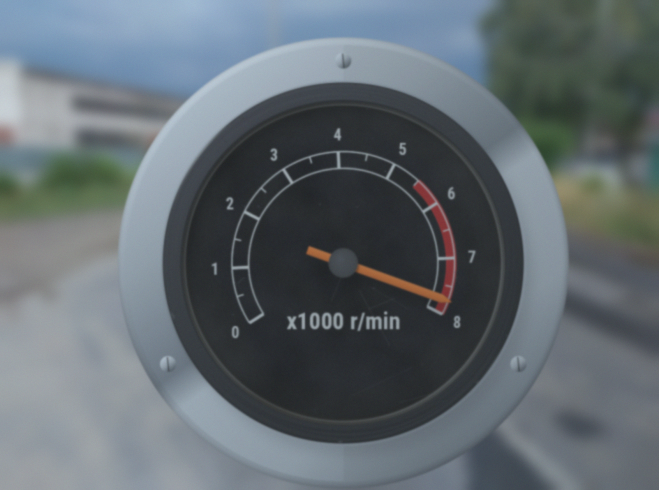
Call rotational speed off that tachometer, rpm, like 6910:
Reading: 7750
